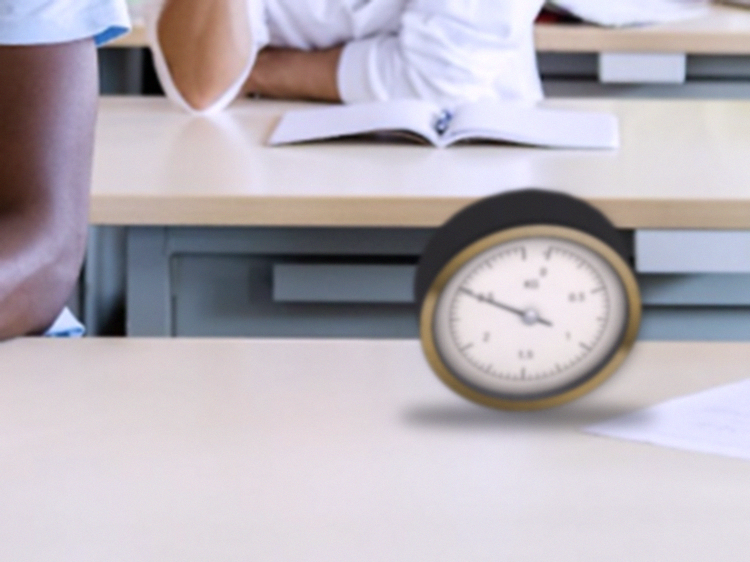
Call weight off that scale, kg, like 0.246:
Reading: 2.5
